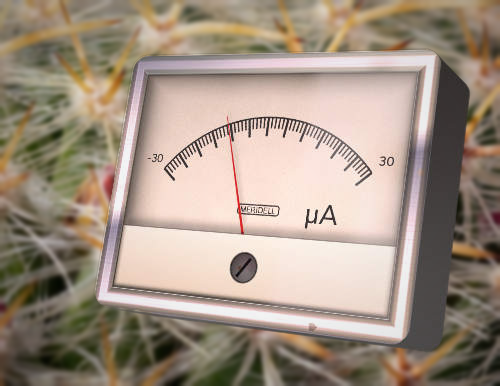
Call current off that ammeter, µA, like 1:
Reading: -10
